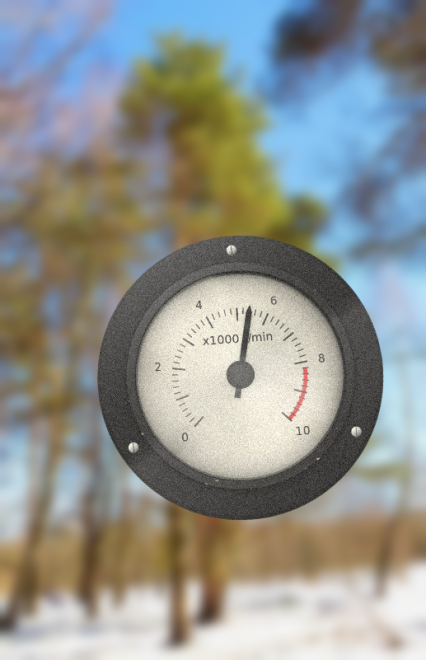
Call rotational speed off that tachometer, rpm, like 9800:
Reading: 5400
